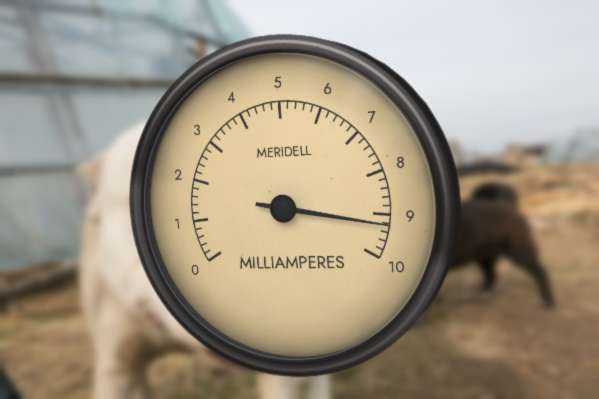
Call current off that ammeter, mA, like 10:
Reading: 9.2
